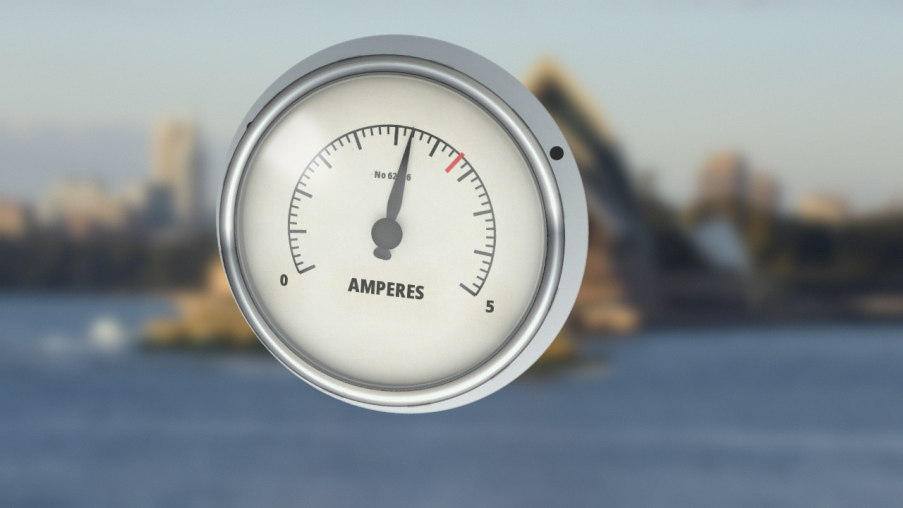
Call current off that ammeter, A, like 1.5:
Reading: 2.7
